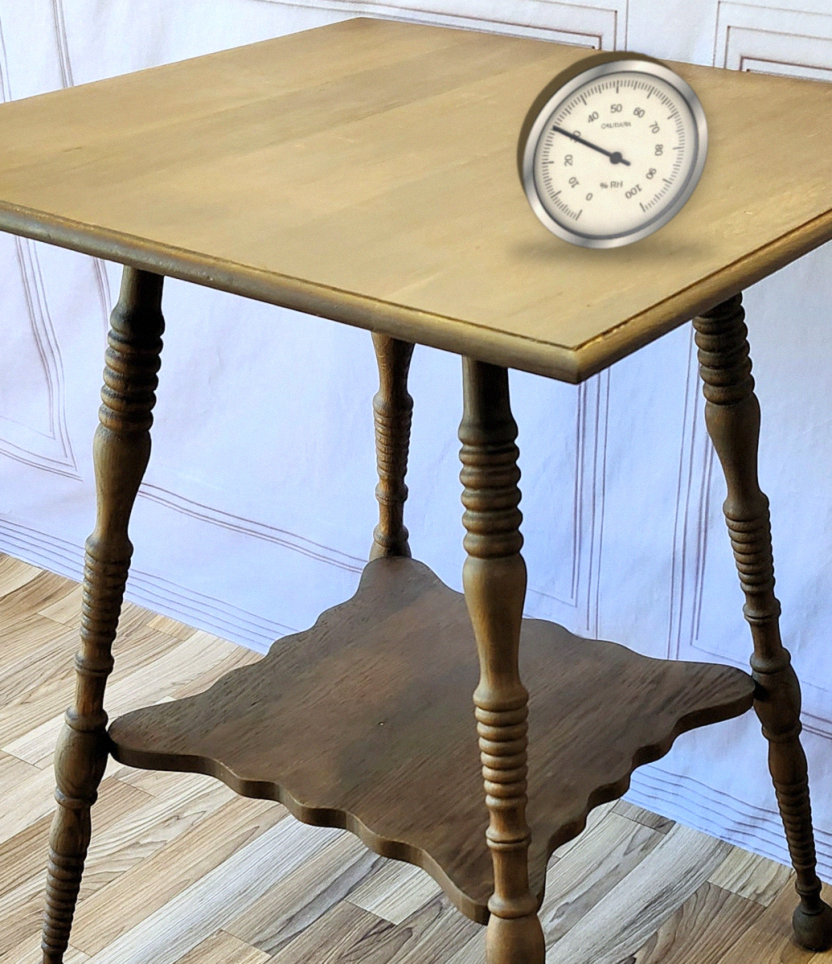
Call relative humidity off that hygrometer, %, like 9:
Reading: 30
